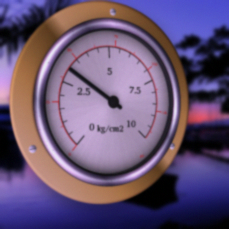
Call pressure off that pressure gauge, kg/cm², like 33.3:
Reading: 3
